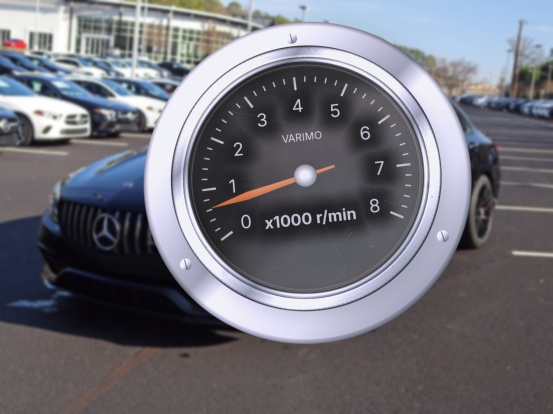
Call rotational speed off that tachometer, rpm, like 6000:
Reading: 600
